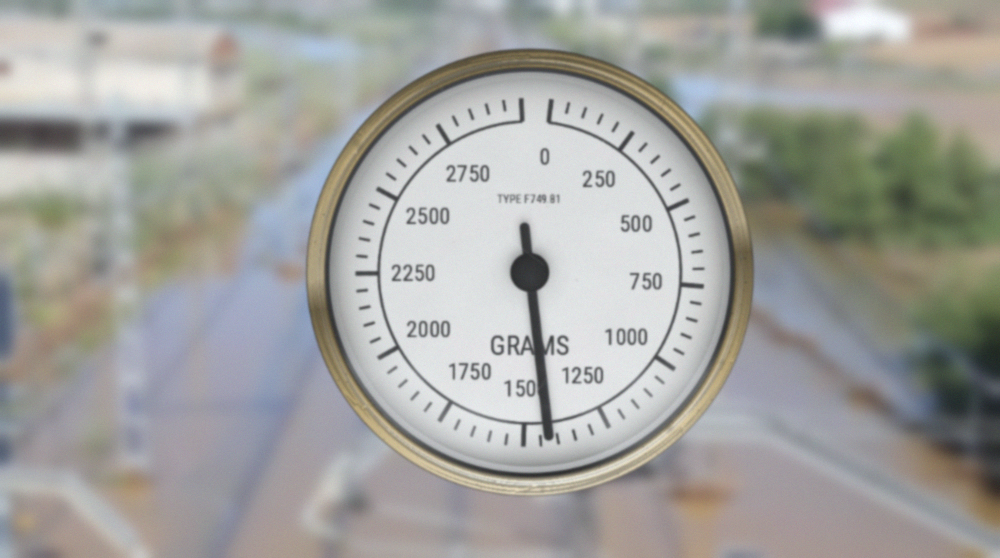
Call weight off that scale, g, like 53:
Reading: 1425
